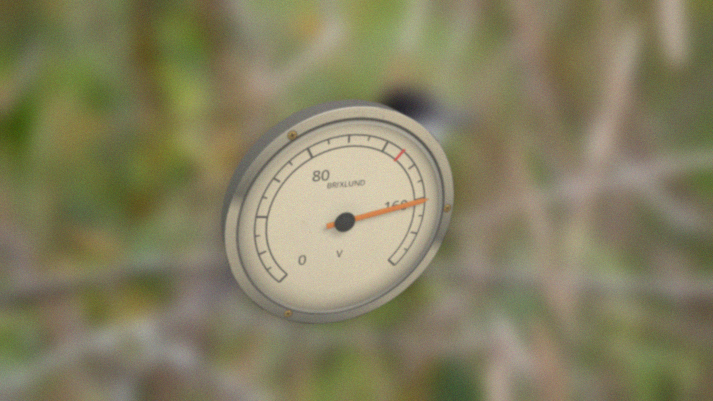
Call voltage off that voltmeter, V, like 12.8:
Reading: 160
